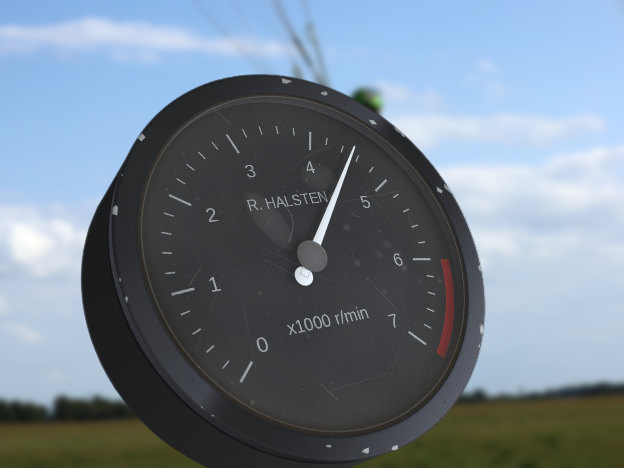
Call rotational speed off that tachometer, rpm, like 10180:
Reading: 4500
